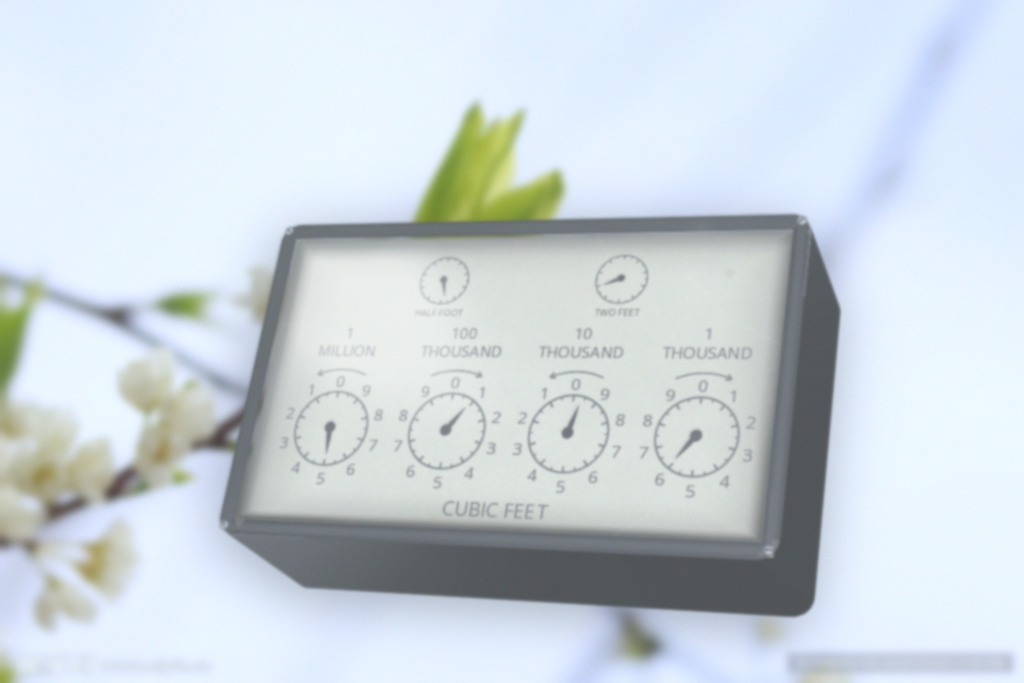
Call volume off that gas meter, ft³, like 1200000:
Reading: 509600
